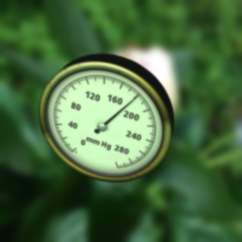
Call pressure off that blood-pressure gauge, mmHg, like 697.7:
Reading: 180
